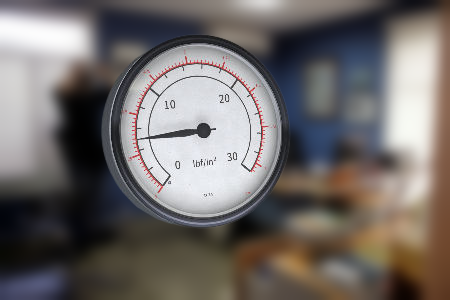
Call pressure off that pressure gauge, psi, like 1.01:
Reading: 5
